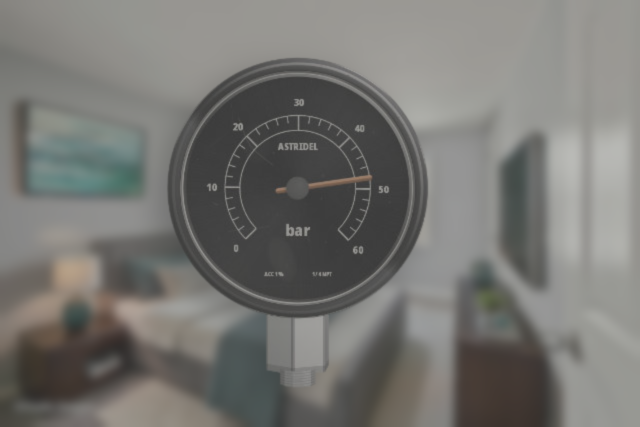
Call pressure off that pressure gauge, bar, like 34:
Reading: 48
